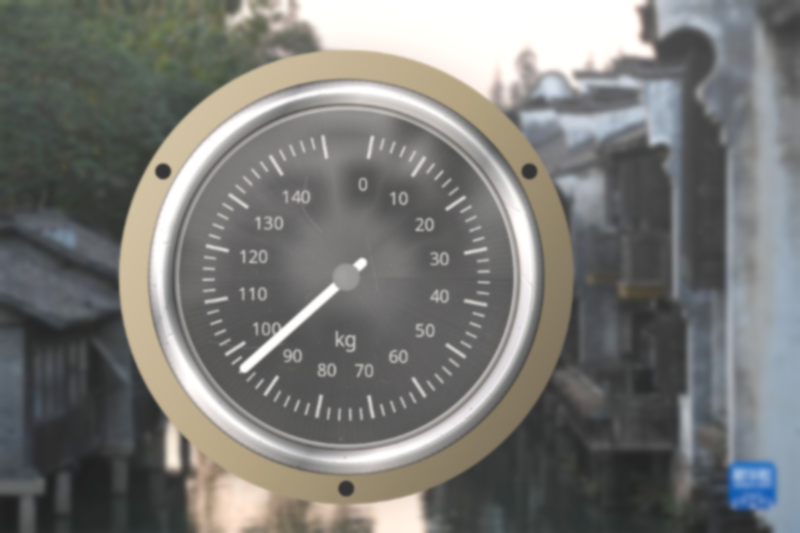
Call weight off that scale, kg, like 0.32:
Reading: 96
